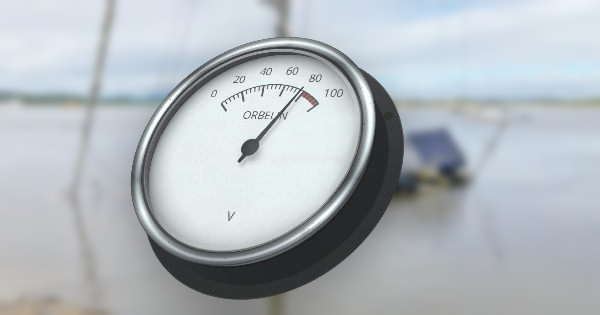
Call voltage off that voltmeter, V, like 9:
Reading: 80
